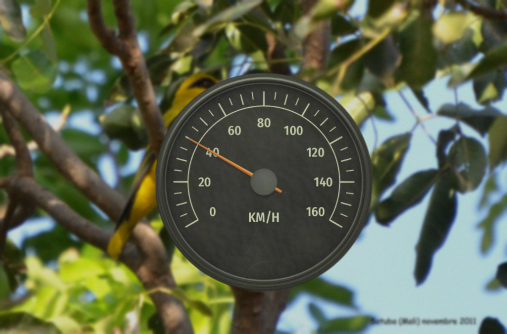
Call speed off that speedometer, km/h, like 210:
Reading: 40
